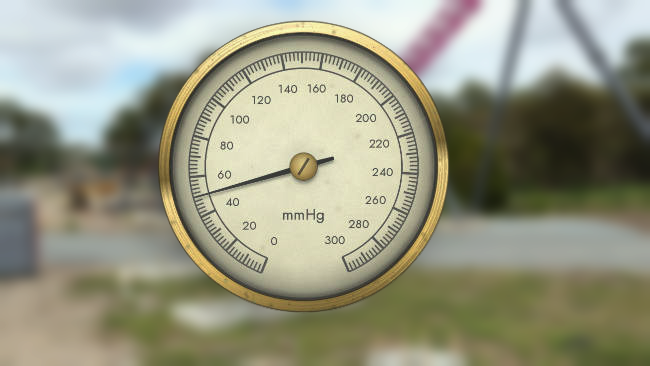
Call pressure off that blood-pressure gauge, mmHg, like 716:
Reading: 50
